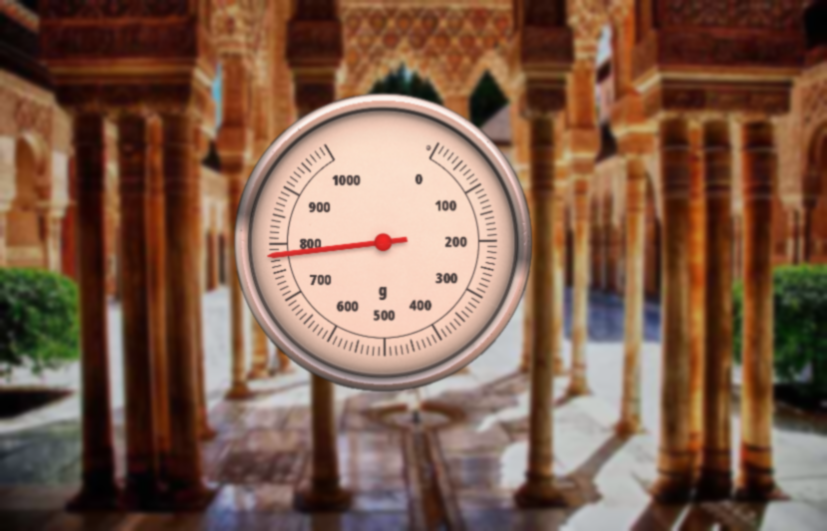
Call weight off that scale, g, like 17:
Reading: 780
